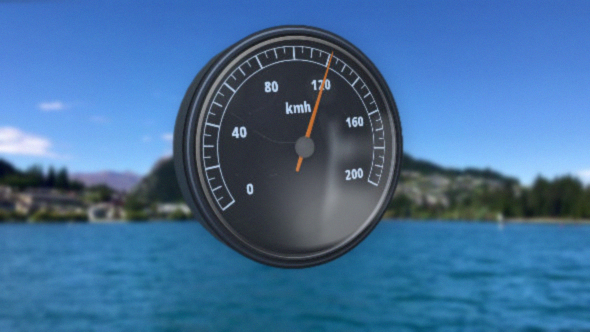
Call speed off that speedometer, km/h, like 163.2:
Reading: 120
